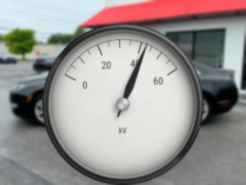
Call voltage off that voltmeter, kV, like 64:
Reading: 42.5
